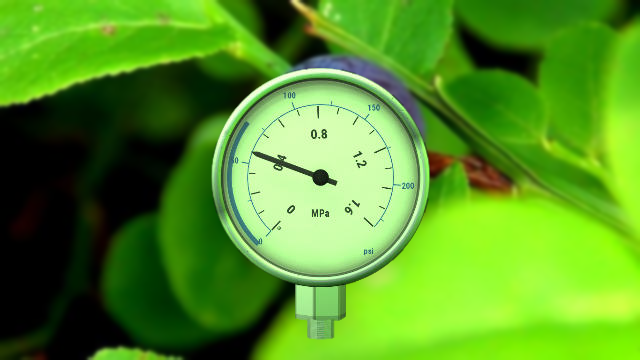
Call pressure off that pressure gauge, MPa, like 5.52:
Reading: 0.4
